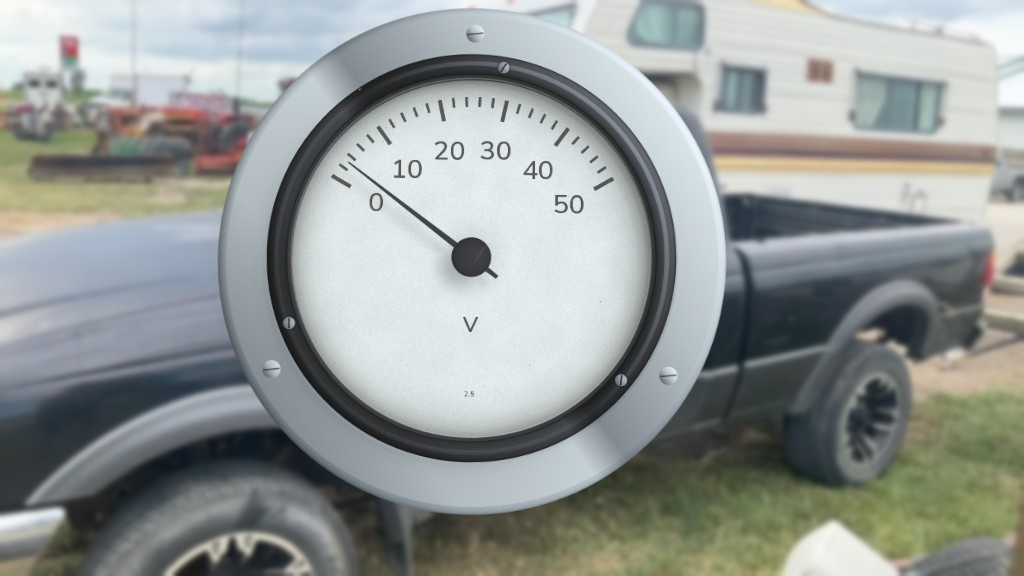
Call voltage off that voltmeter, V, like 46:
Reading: 3
